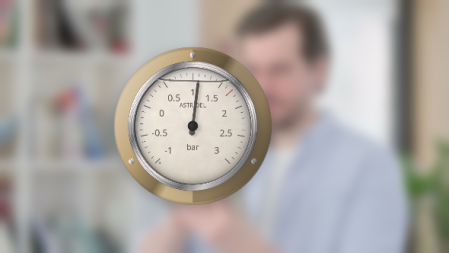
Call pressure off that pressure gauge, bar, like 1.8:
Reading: 1.1
